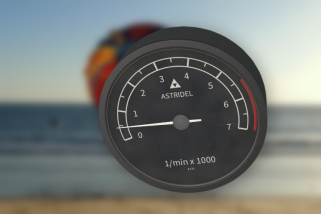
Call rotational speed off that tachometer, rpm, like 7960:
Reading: 500
